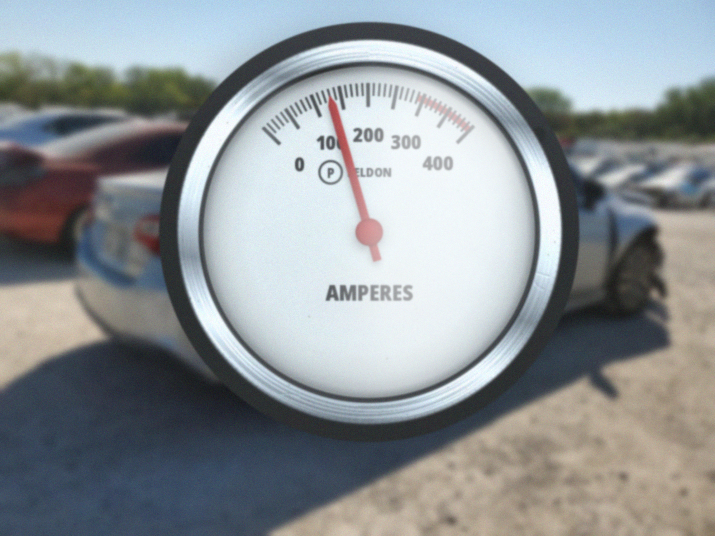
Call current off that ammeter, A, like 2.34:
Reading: 130
